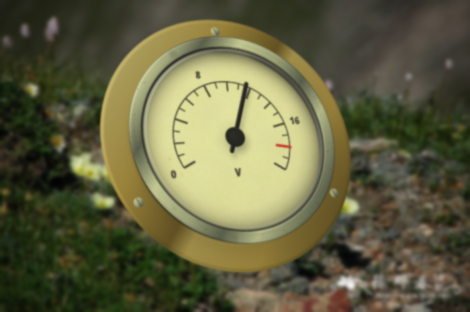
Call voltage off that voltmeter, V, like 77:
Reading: 11.5
